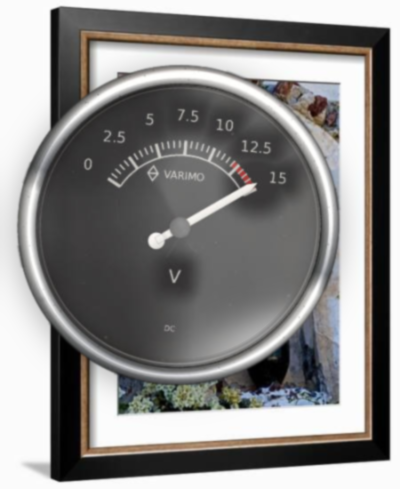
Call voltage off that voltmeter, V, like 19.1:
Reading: 14.5
